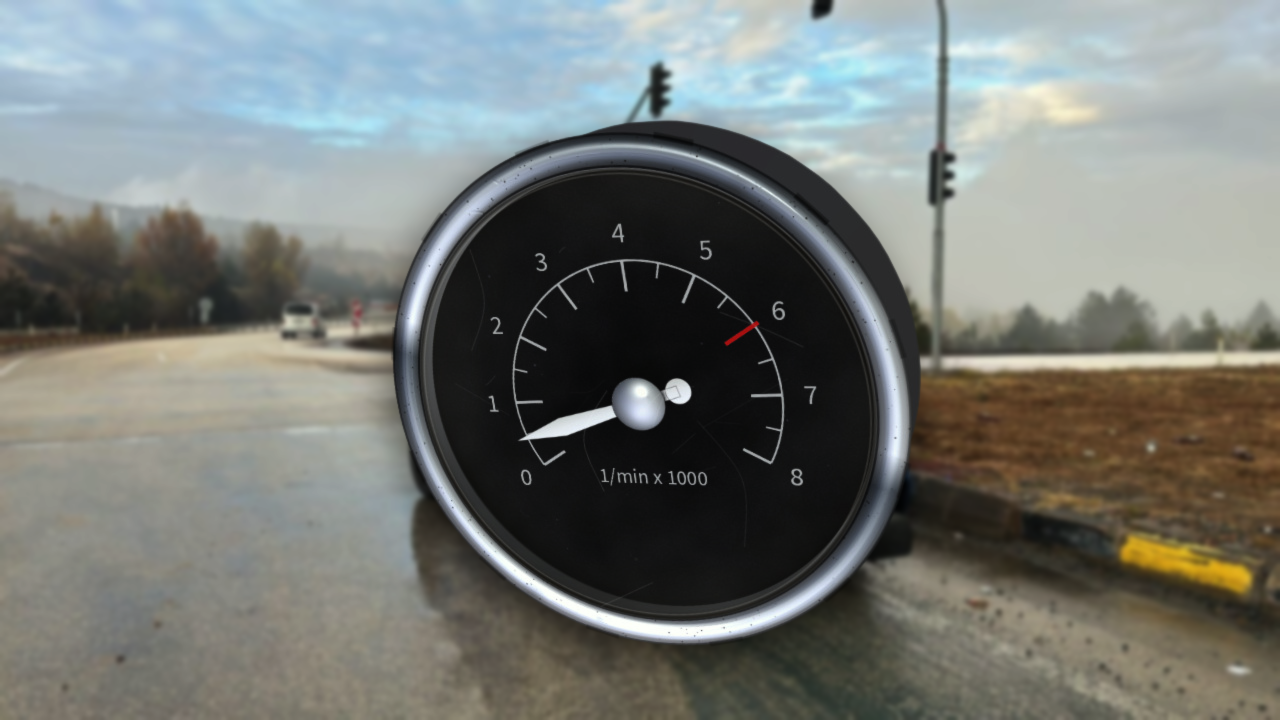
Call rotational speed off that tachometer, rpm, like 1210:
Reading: 500
